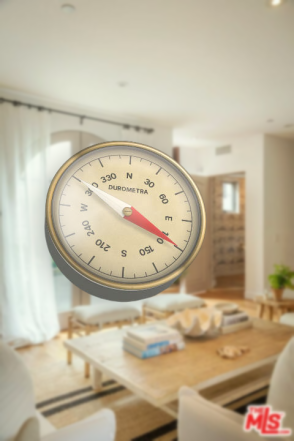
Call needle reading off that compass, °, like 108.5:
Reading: 120
